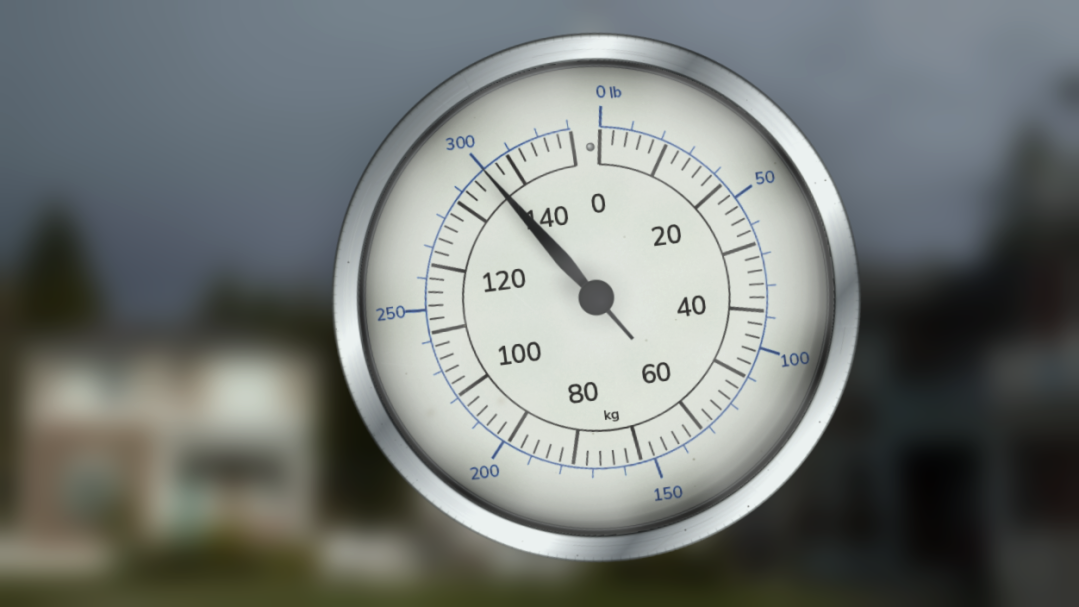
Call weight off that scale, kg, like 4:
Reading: 136
